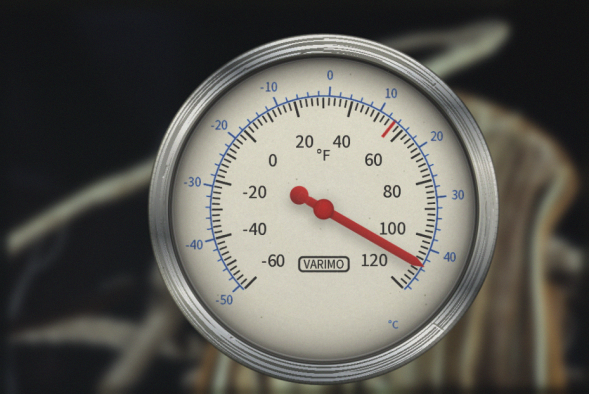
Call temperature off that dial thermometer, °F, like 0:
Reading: 110
